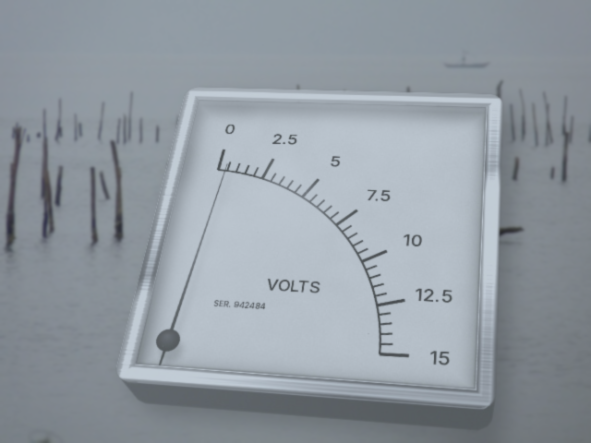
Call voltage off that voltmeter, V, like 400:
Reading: 0.5
